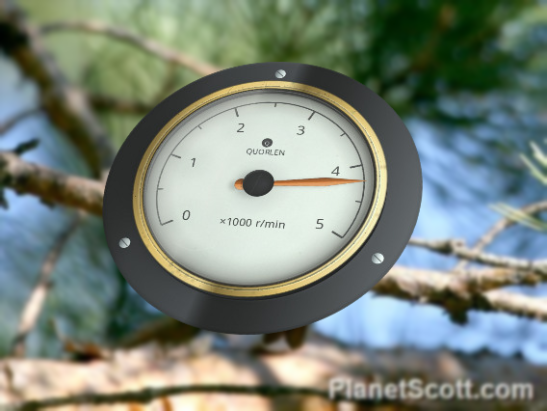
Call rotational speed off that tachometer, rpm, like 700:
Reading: 4250
